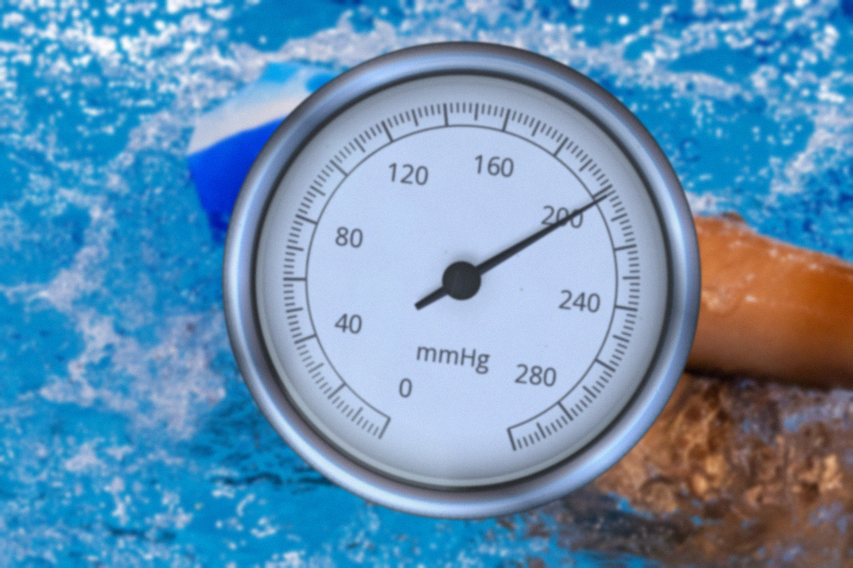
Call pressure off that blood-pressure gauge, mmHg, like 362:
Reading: 202
